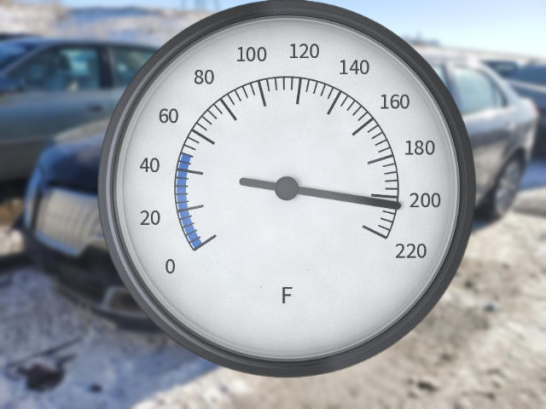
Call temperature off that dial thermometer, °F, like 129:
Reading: 204
